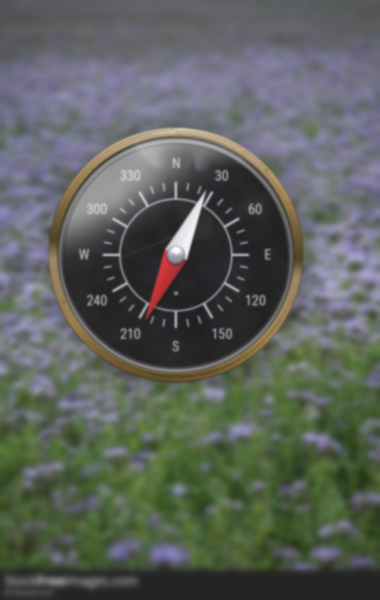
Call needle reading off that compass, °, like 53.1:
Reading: 205
